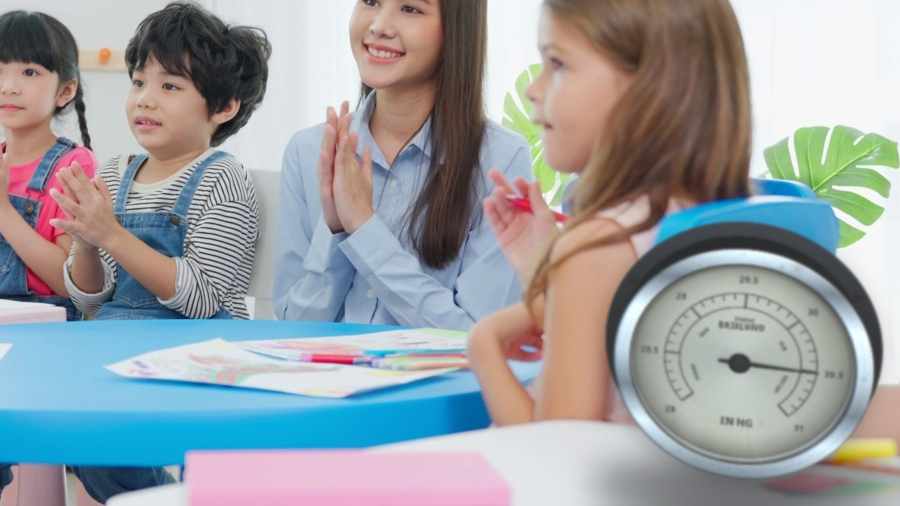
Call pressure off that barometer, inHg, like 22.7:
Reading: 30.5
